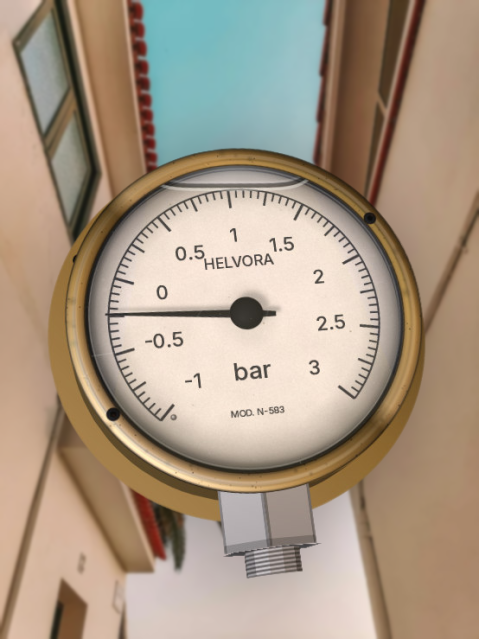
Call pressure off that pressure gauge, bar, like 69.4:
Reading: -0.25
